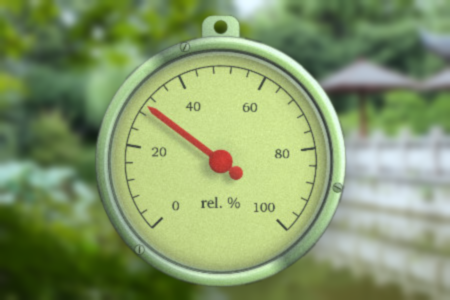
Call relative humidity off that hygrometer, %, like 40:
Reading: 30
